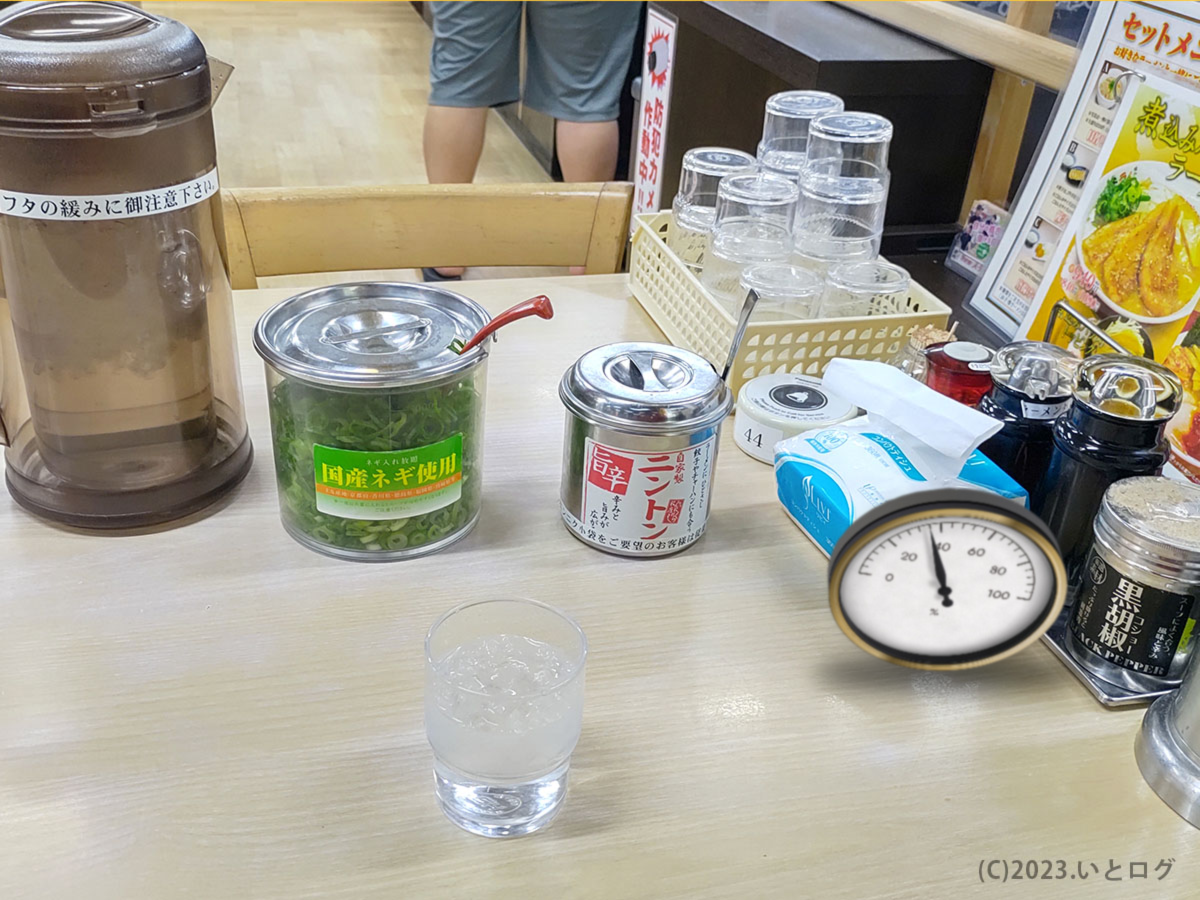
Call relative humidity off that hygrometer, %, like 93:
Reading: 36
